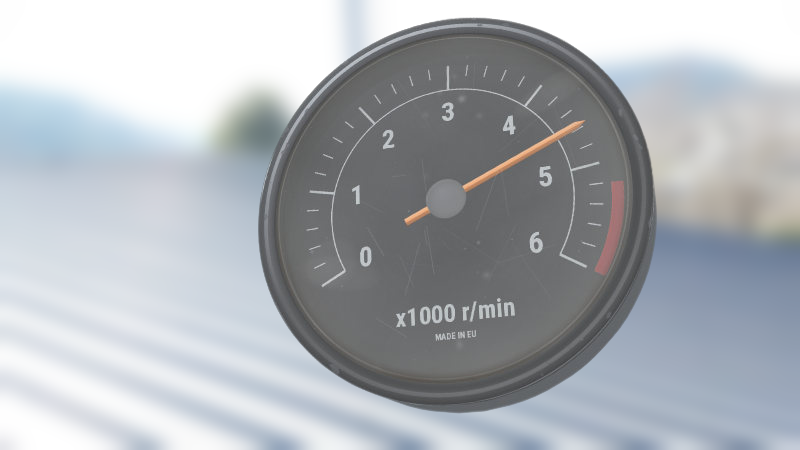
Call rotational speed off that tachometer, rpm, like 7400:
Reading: 4600
